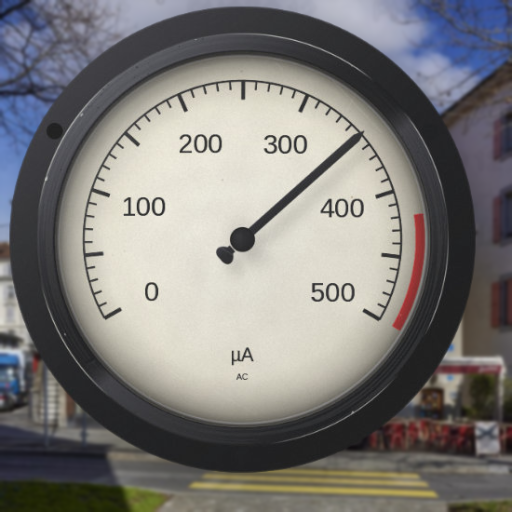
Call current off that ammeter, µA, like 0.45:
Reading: 350
